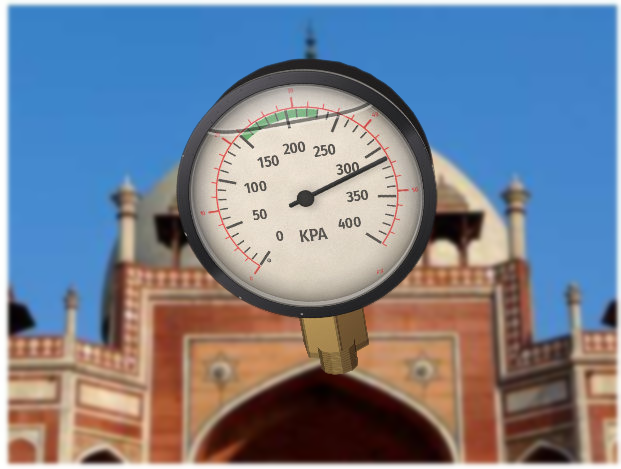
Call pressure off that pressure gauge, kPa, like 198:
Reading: 310
